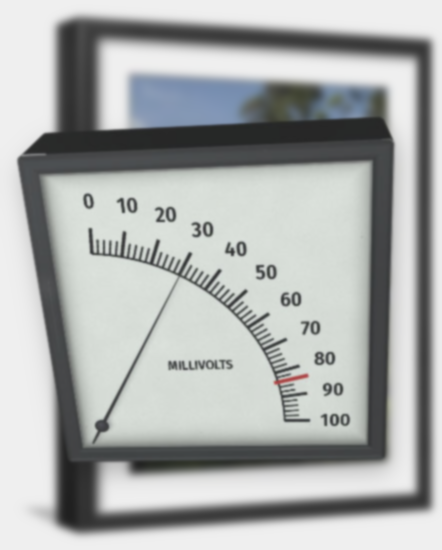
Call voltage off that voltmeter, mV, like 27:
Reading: 30
